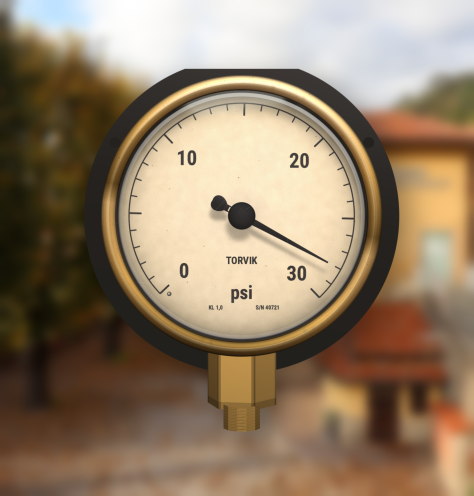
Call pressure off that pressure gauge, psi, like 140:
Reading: 28
